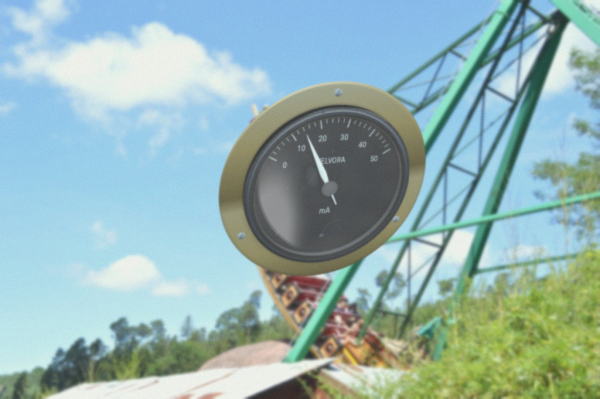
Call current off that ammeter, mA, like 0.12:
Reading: 14
